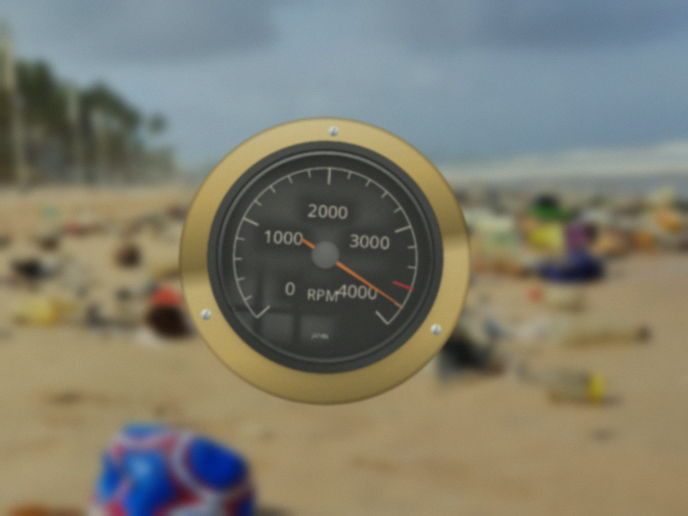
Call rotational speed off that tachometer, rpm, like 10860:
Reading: 3800
